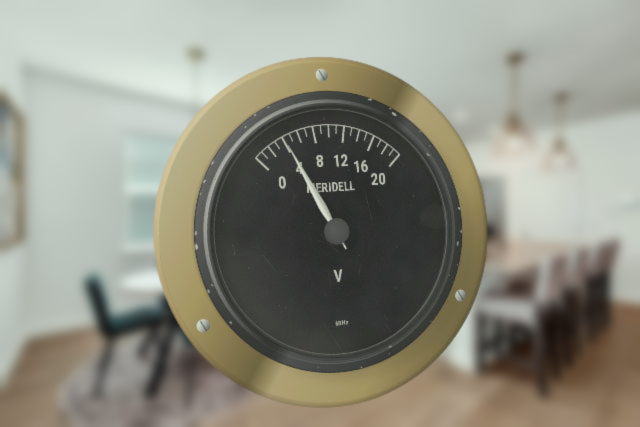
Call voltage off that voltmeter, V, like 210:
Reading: 4
